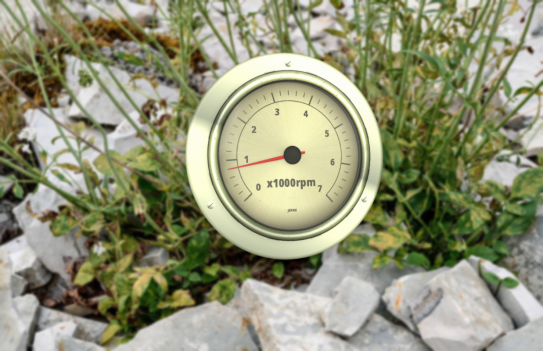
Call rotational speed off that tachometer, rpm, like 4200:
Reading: 800
